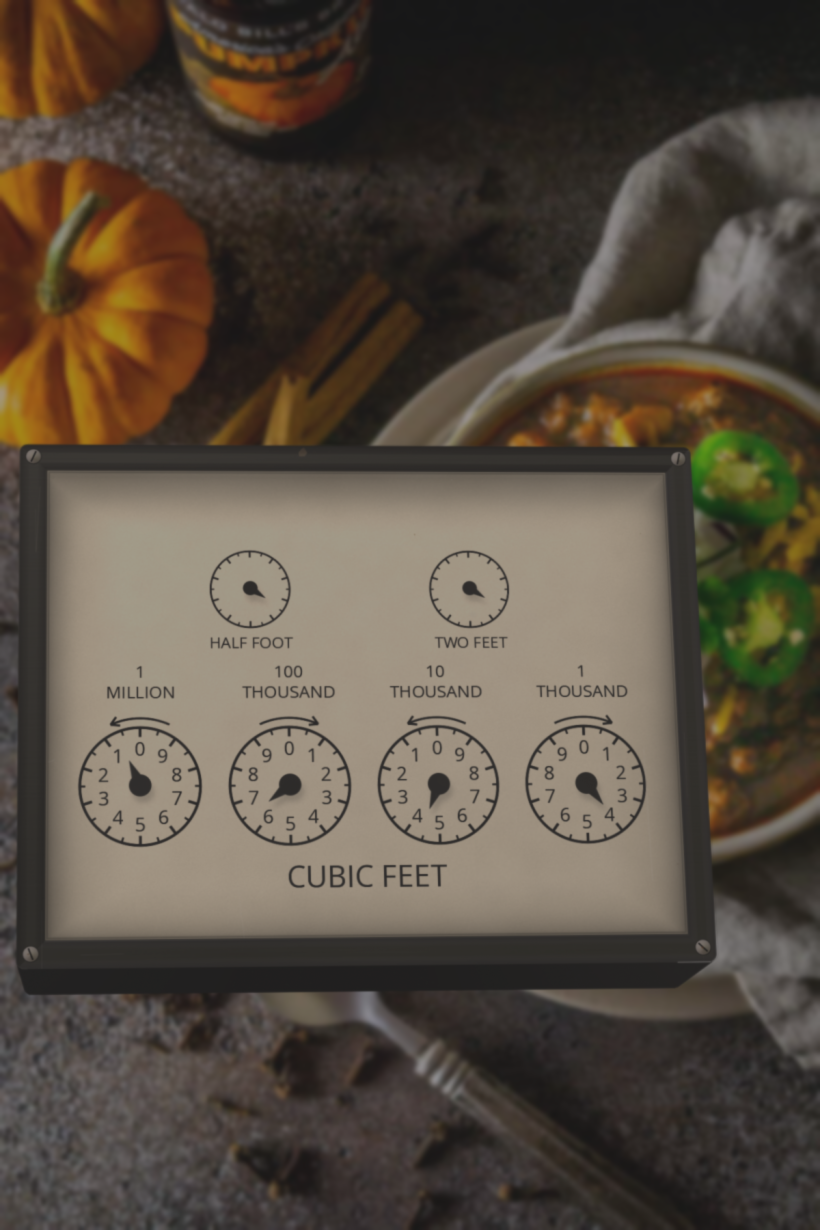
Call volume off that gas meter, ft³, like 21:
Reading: 64400
